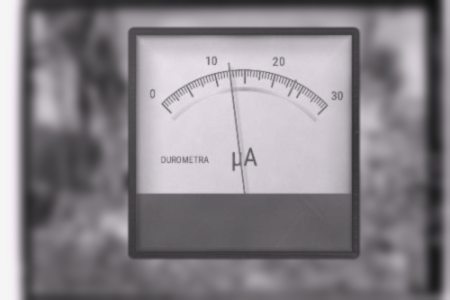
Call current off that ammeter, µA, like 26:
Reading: 12.5
